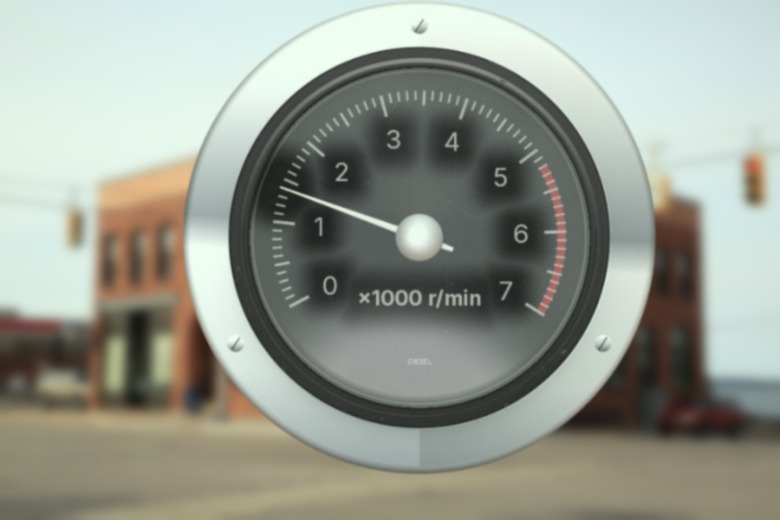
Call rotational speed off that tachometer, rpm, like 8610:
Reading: 1400
